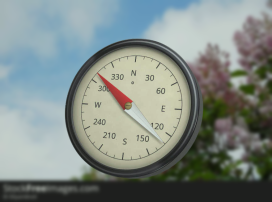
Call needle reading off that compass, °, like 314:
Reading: 310
